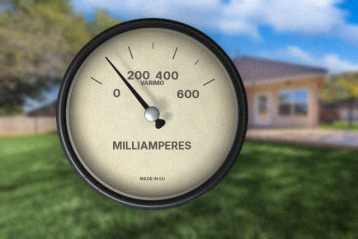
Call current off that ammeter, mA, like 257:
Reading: 100
